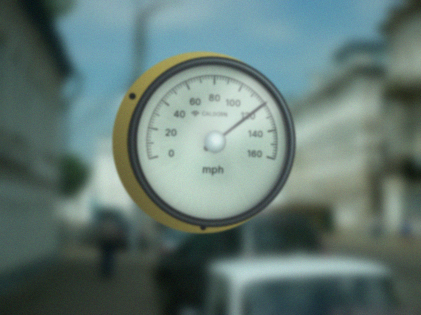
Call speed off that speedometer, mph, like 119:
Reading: 120
